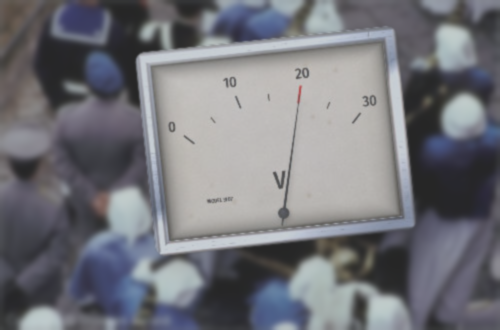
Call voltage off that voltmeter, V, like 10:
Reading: 20
